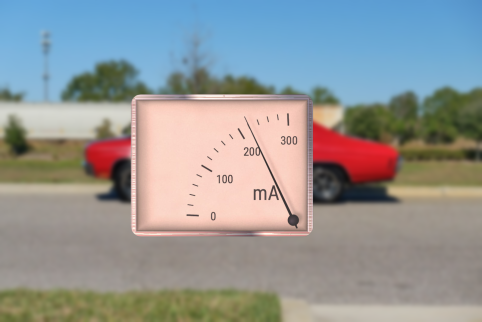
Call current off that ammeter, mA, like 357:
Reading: 220
